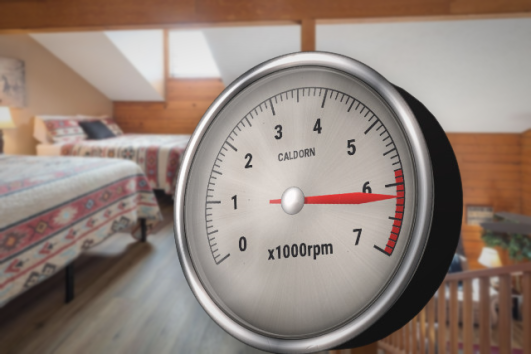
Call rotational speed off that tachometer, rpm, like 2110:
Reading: 6200
